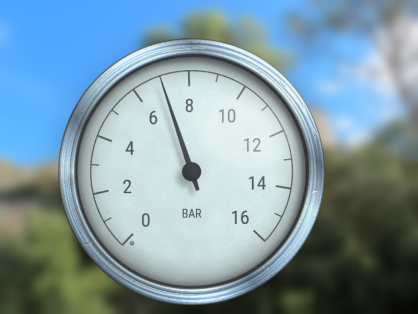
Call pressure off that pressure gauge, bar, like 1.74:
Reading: 7
